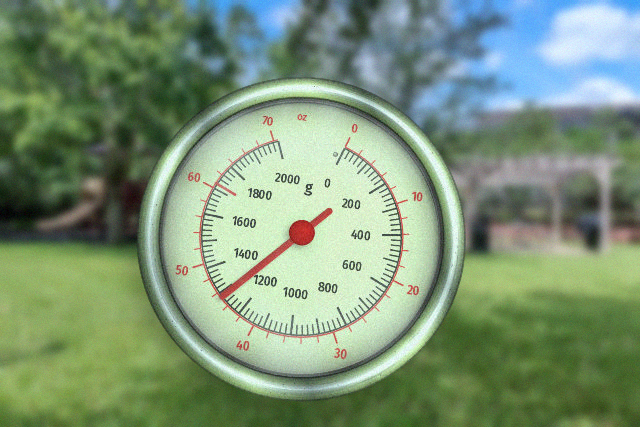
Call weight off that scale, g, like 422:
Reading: 1280
